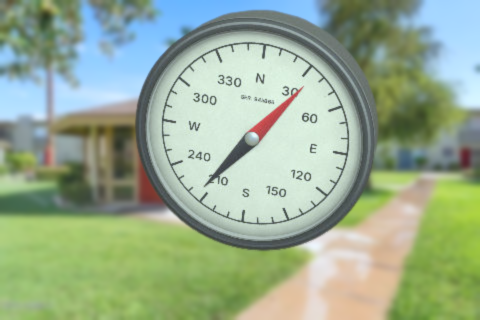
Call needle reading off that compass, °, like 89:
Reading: 35
